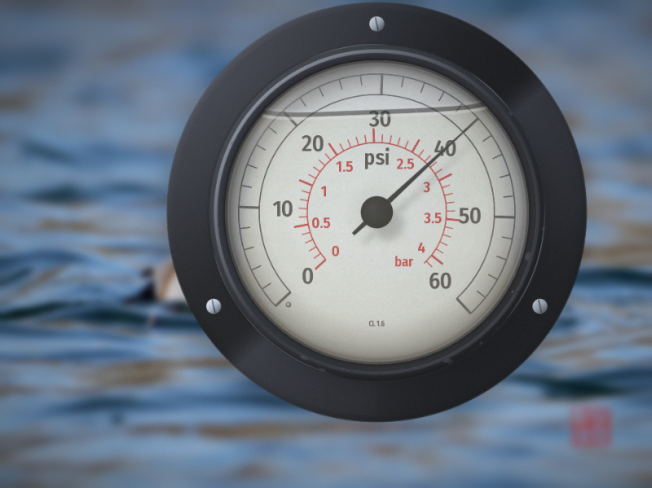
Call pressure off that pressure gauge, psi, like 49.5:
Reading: 40
